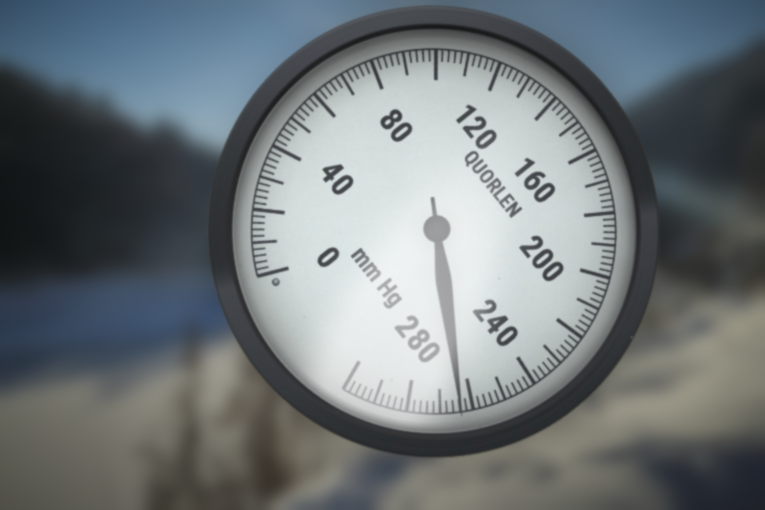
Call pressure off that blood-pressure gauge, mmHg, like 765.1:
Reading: 264
